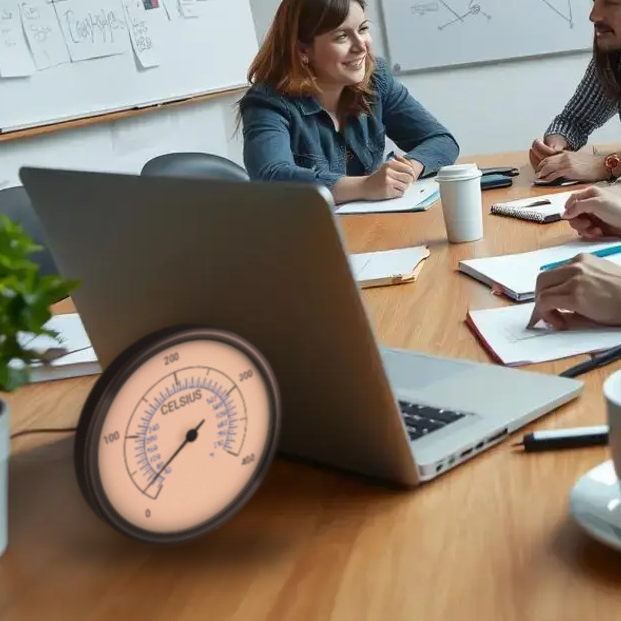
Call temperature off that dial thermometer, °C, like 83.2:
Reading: 25
